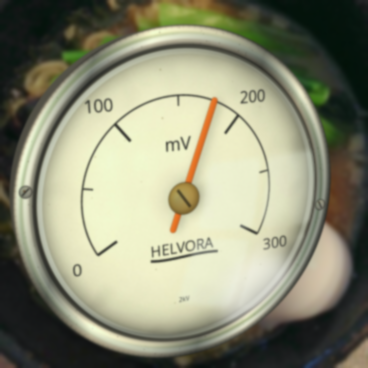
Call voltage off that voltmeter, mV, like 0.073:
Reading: 175
